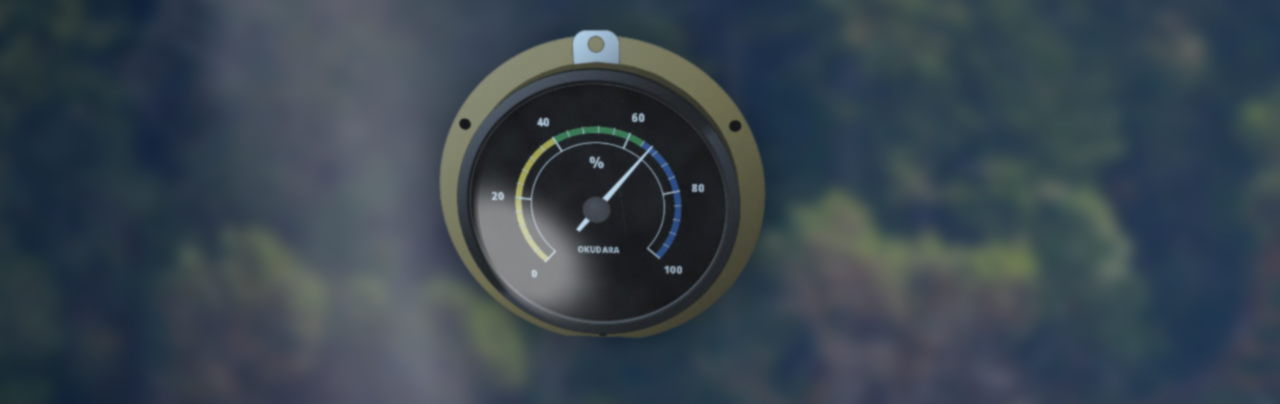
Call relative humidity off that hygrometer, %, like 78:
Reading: 66
